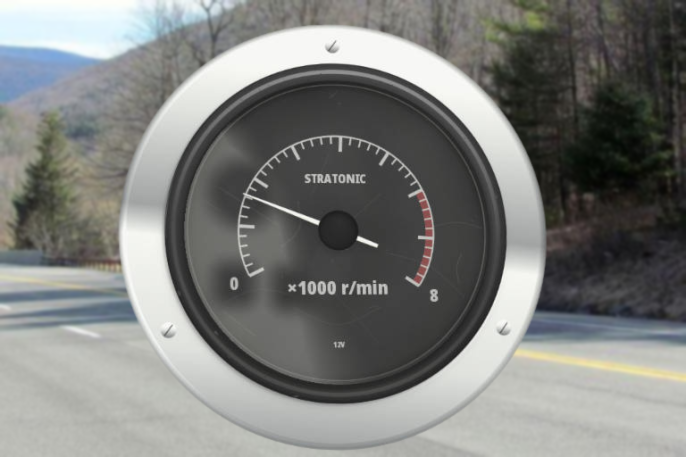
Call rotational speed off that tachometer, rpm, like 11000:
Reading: 1600
